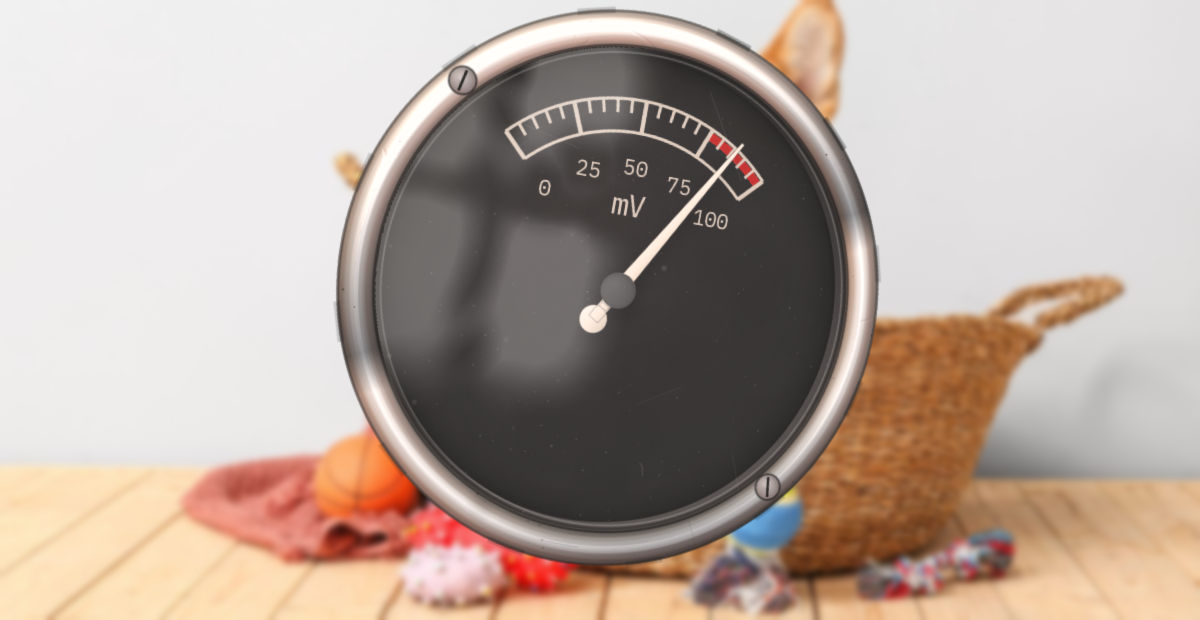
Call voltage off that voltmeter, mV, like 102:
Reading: 85
